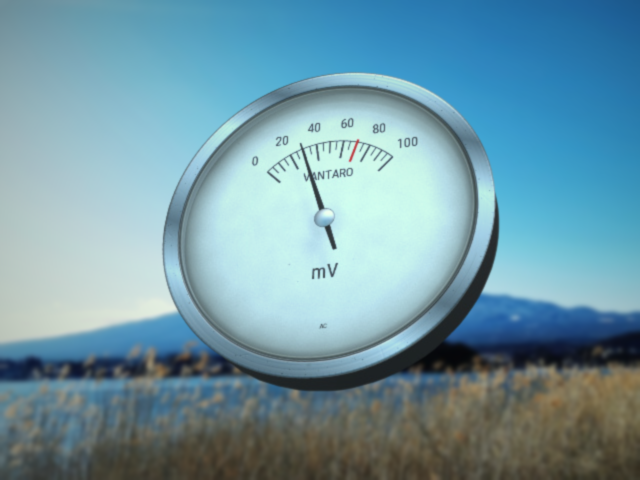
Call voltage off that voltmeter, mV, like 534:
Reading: 30
